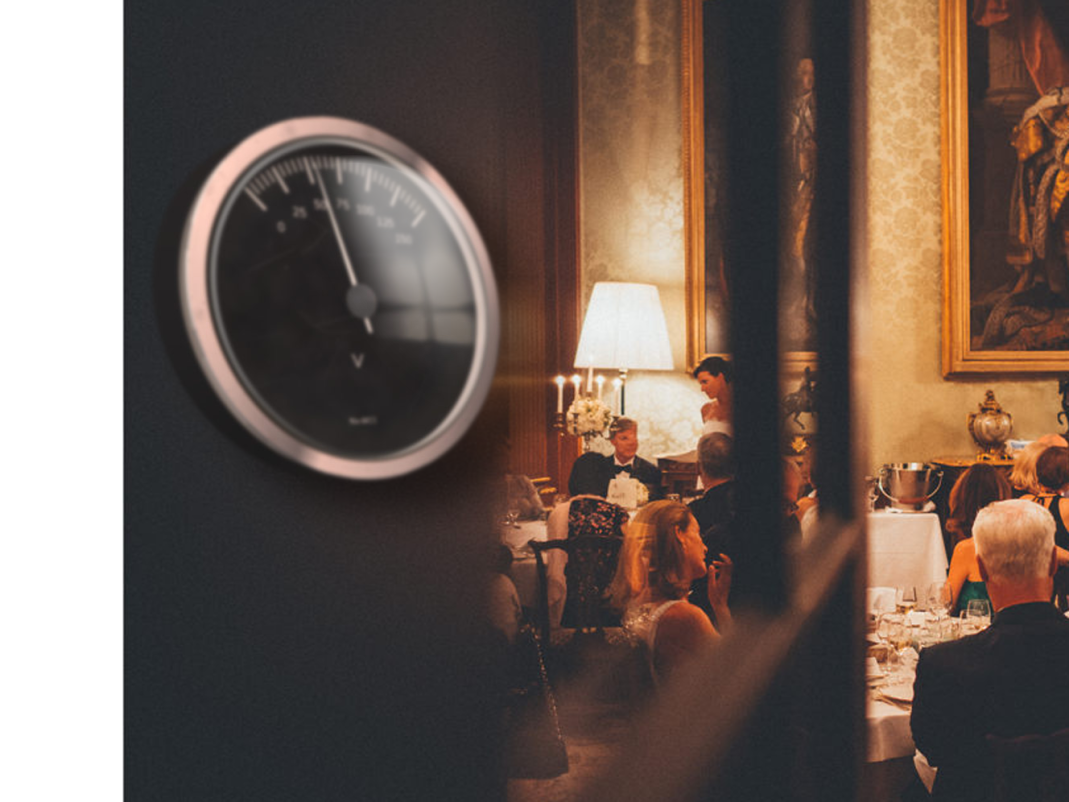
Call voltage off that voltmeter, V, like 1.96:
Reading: 50
